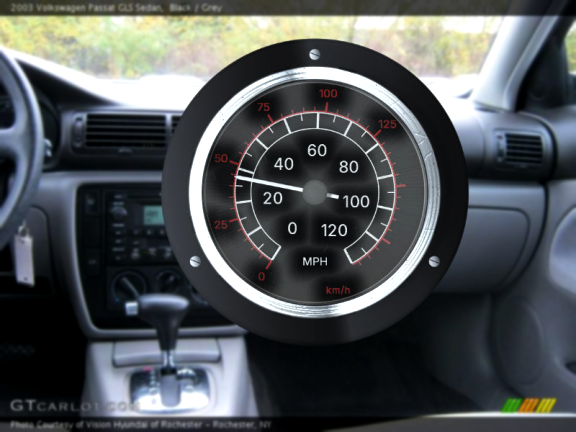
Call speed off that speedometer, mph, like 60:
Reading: 27.5
